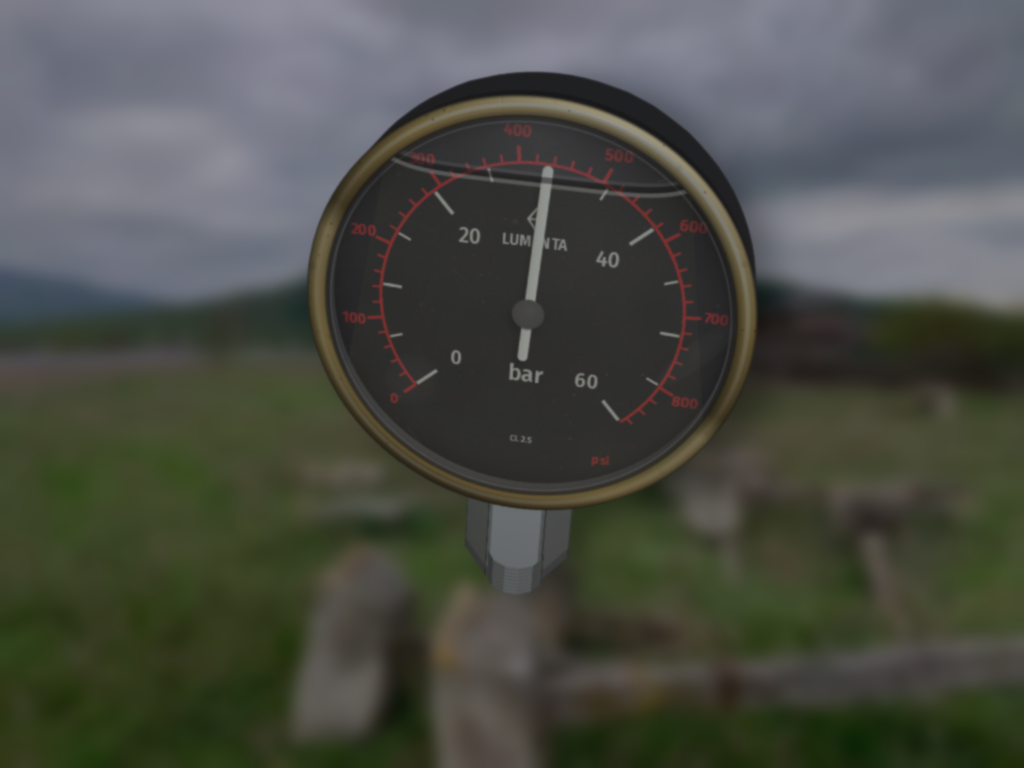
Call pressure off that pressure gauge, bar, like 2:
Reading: 30
